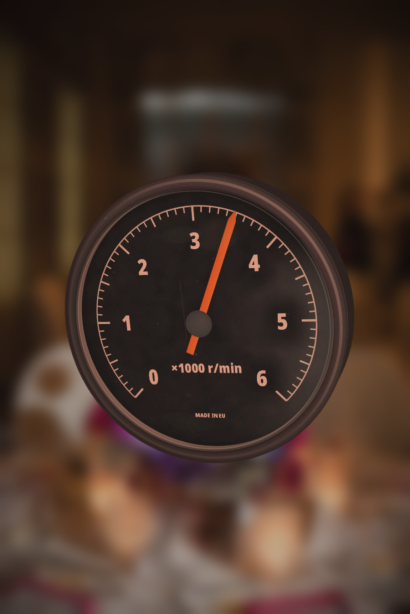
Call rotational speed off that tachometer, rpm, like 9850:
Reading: 3500
